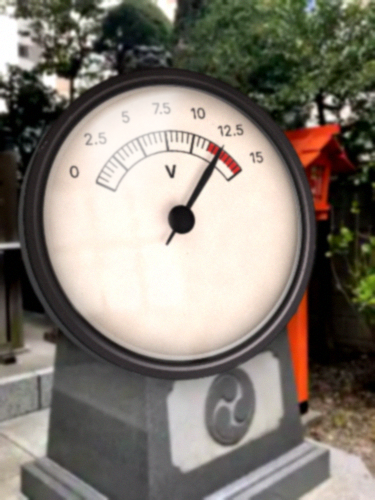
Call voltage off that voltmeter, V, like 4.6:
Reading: 12.5
